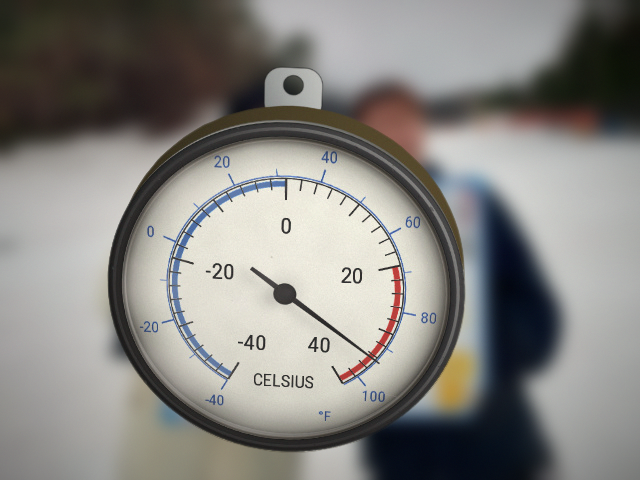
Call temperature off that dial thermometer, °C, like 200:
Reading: 34
